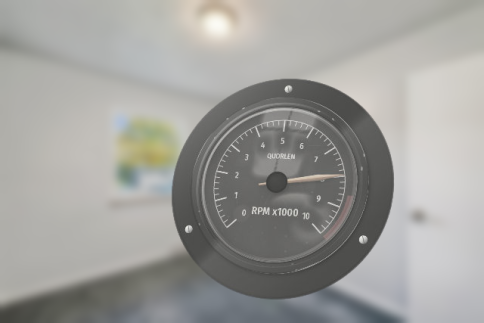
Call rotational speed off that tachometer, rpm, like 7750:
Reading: 8000
